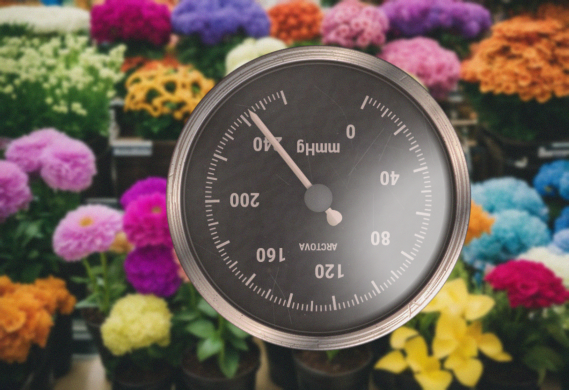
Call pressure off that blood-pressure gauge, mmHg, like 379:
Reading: 244
